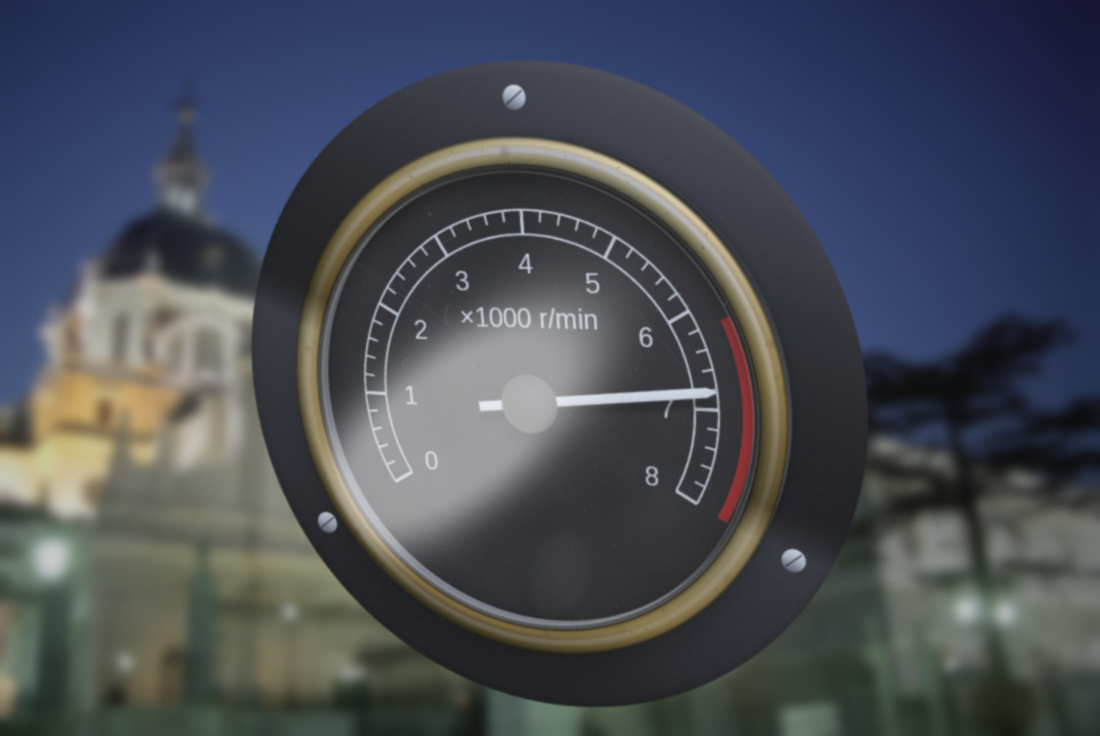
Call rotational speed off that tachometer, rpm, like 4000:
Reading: 6800
